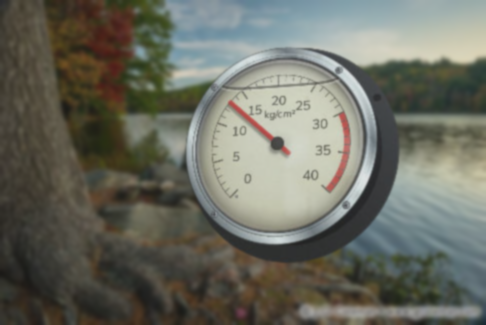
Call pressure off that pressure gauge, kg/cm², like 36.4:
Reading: 13
